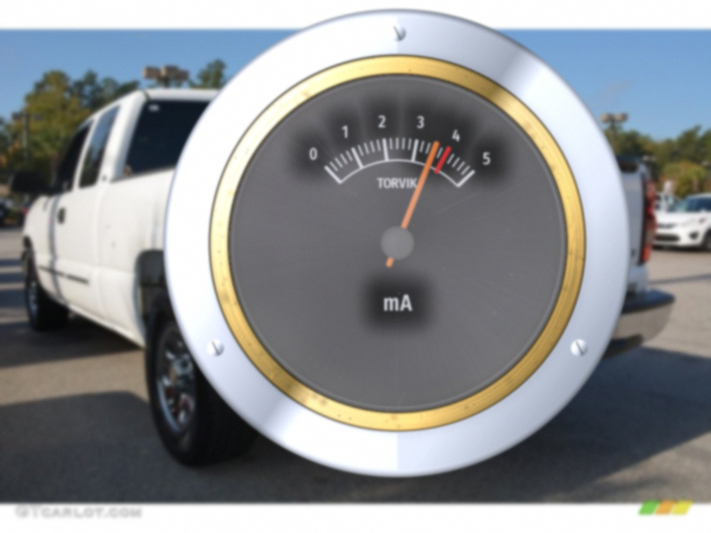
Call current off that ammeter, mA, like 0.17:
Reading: 3.6
